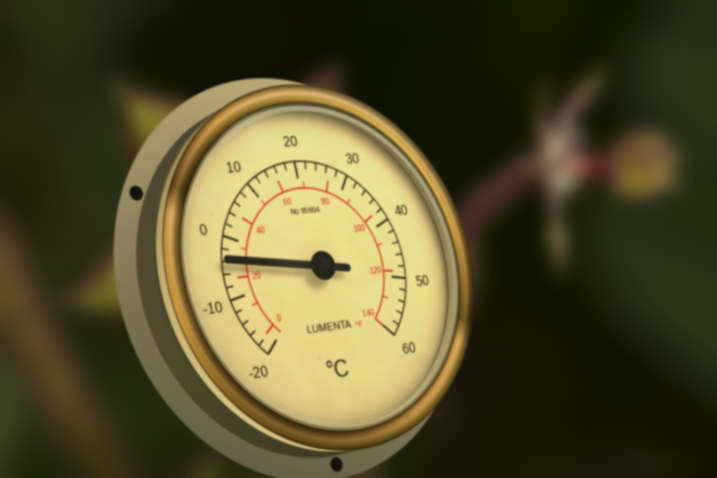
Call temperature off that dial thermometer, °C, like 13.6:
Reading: -4
